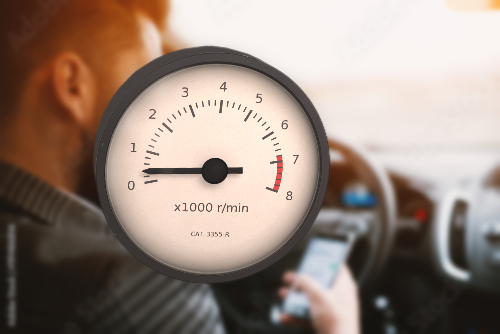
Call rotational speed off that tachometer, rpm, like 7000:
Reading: 400
